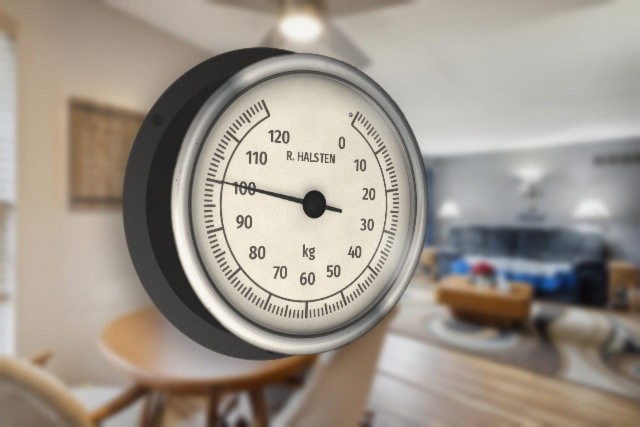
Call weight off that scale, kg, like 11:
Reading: 100
